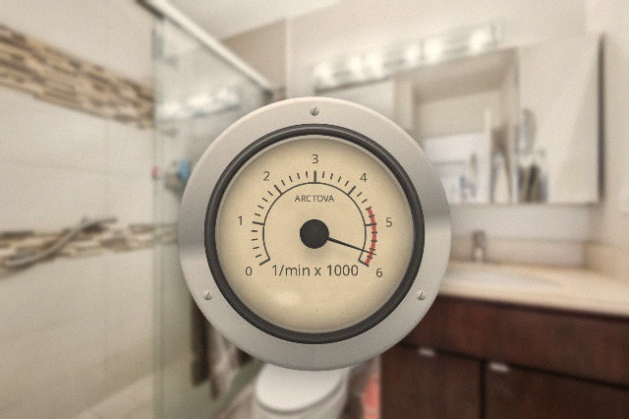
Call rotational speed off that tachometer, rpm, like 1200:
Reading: 5700
